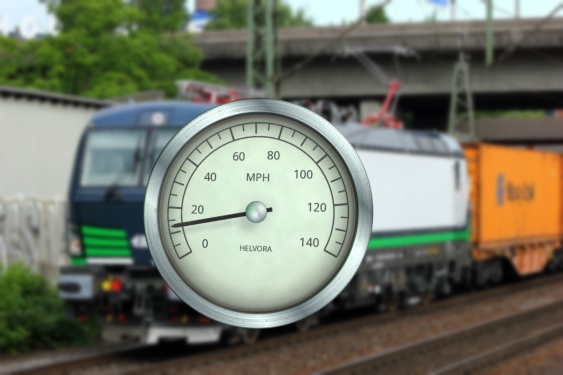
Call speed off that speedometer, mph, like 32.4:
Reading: 12.5
